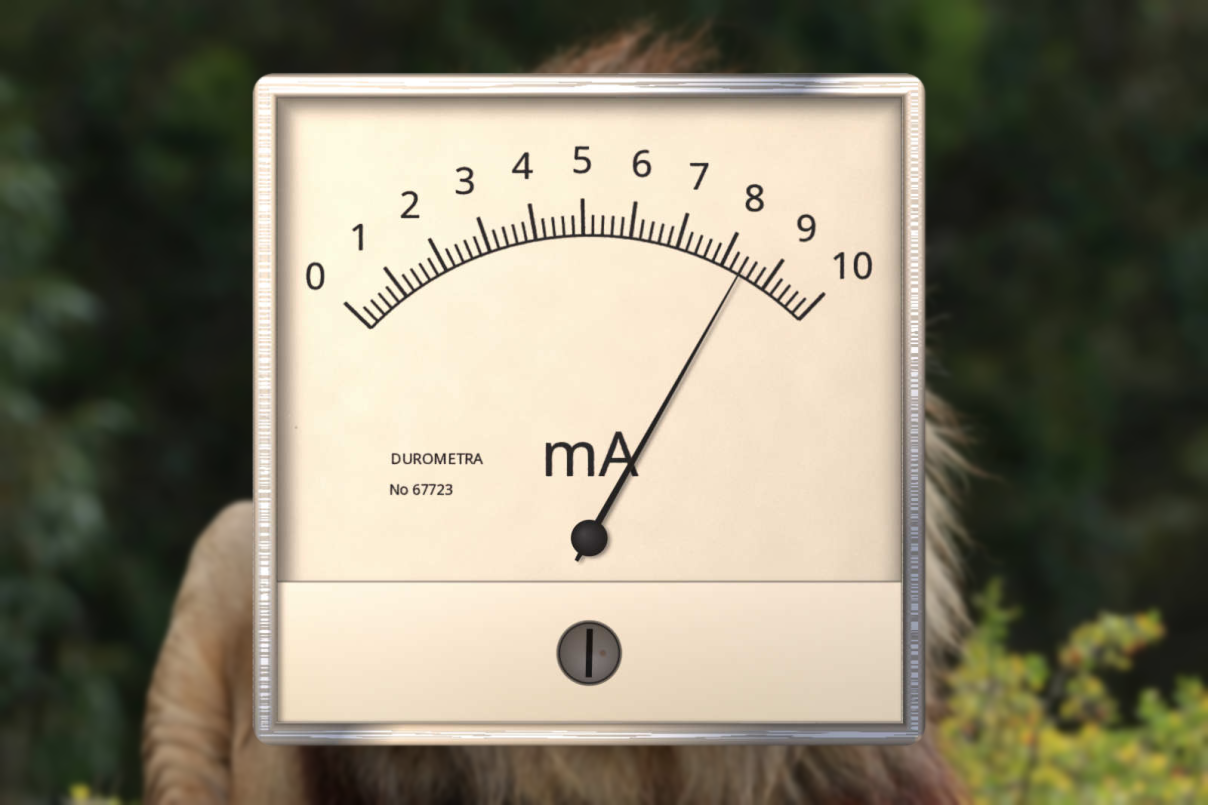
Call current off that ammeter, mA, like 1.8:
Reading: 8.4
